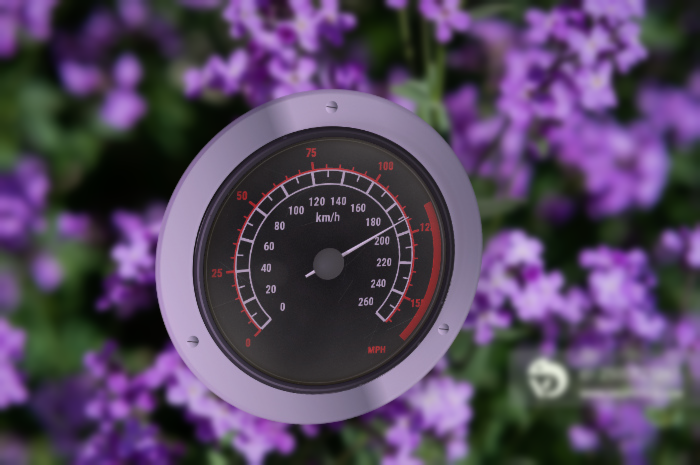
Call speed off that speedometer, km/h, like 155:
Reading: 190
